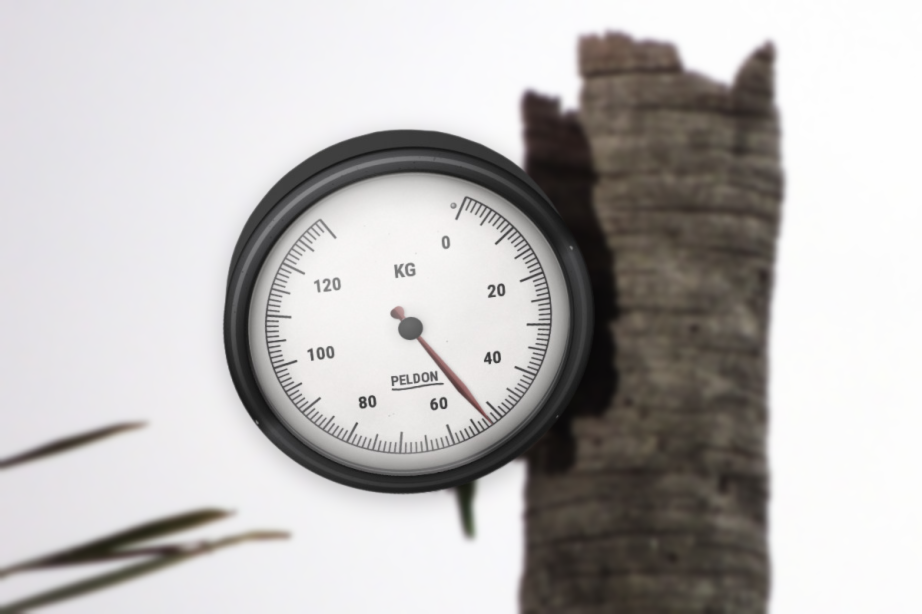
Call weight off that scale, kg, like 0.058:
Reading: 52
